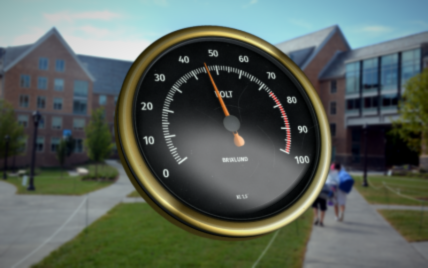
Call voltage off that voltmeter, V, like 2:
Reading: 45
